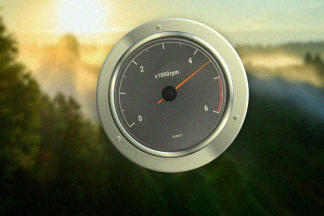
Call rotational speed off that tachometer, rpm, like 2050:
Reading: 4500
